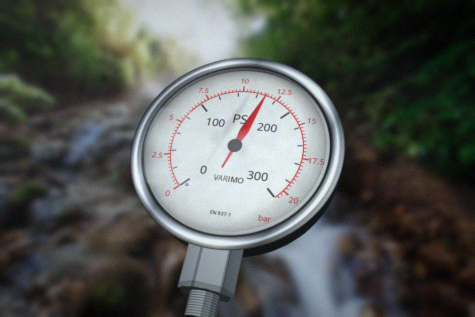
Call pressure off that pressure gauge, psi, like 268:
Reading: 170
